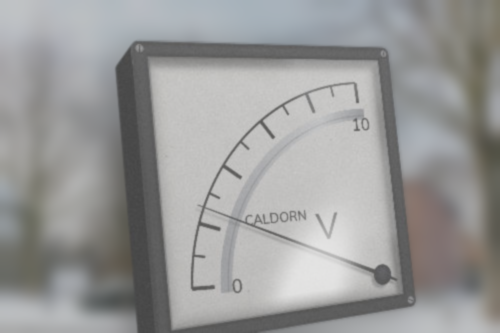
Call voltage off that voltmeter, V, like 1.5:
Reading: 2.5
